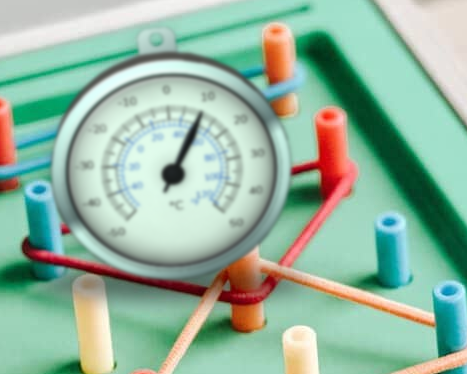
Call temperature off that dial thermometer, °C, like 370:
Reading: 10
